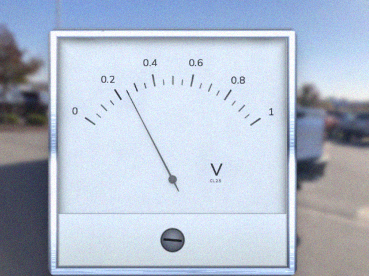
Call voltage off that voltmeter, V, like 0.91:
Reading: 0.25
